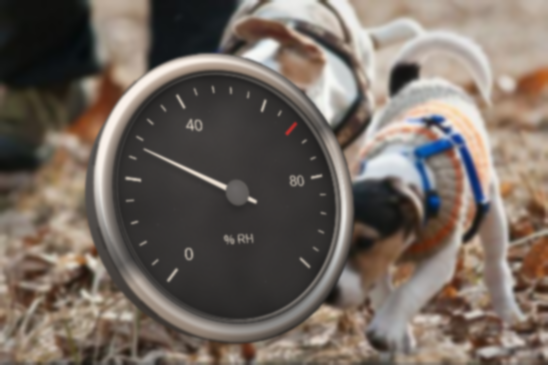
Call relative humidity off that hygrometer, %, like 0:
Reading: 26
